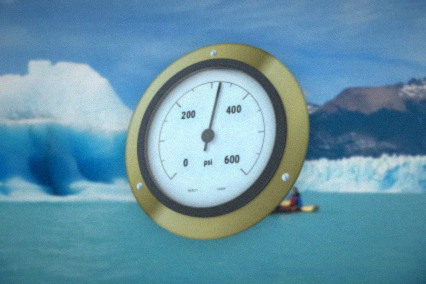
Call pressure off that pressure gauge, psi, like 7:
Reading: 325
